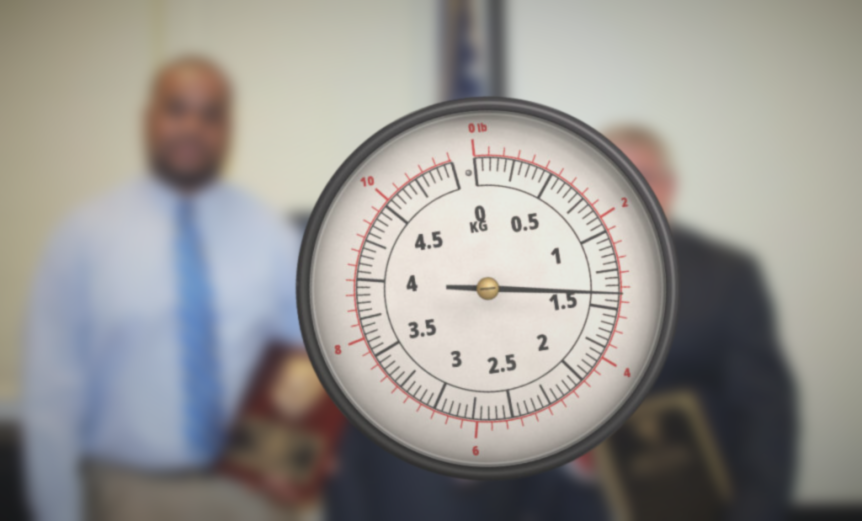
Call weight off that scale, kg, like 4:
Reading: 1.4
